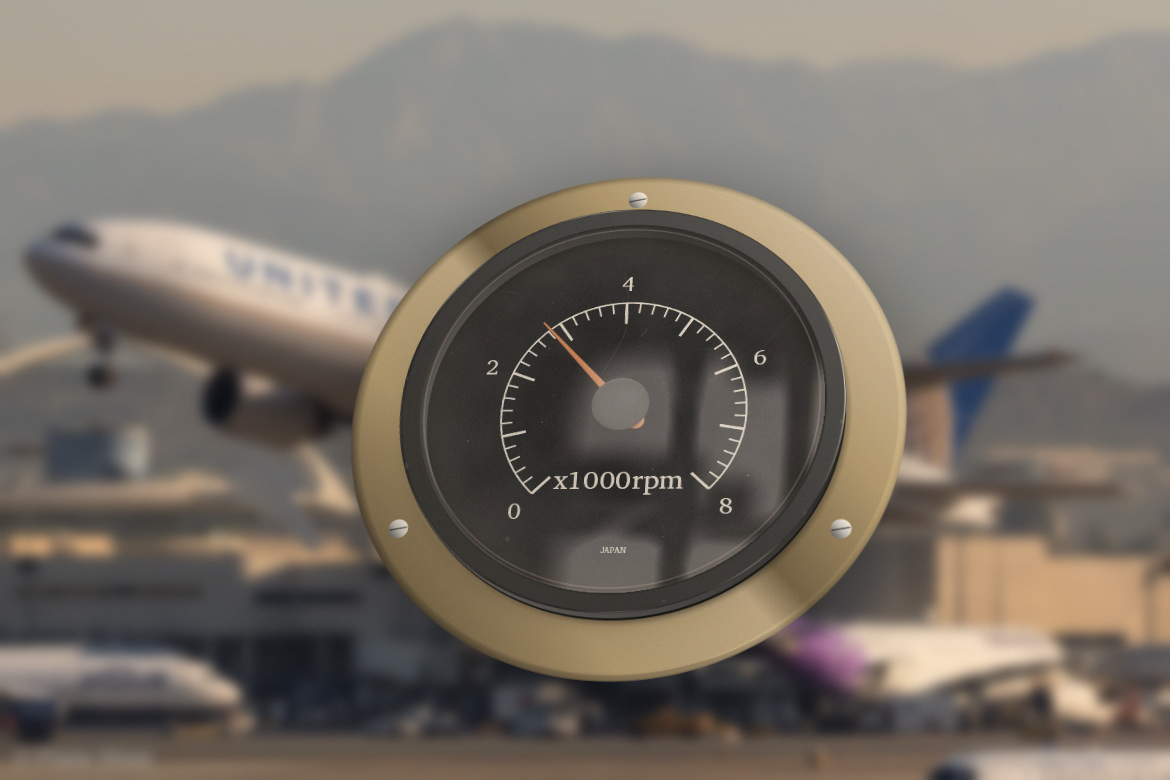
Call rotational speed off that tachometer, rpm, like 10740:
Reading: 2800
